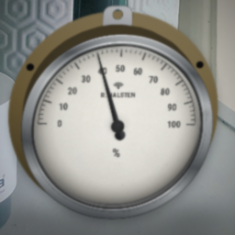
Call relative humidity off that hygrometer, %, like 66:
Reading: 40
